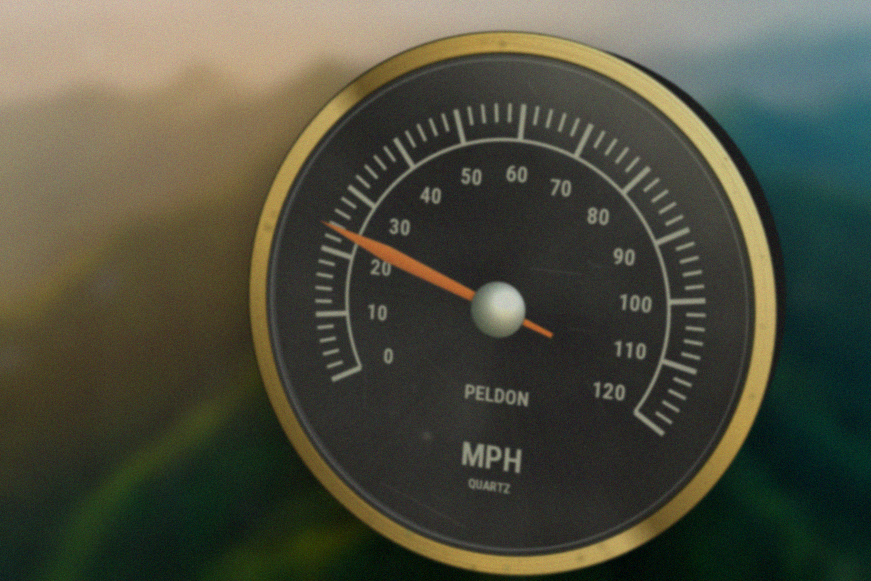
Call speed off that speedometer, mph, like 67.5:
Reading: 24
